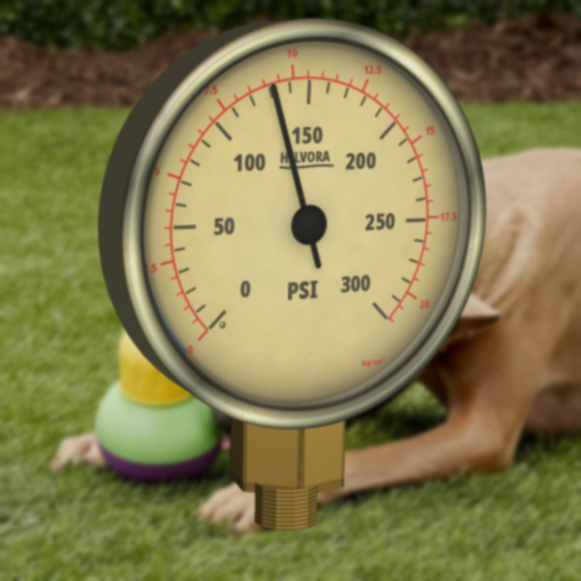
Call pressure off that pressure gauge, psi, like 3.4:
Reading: 130
